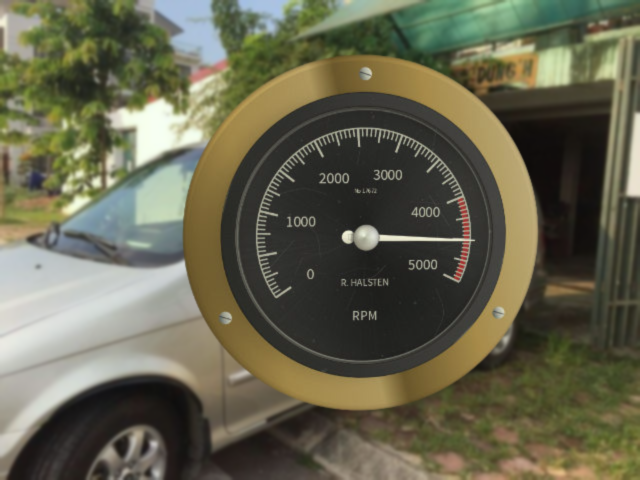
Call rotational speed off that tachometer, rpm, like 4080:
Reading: 4500
